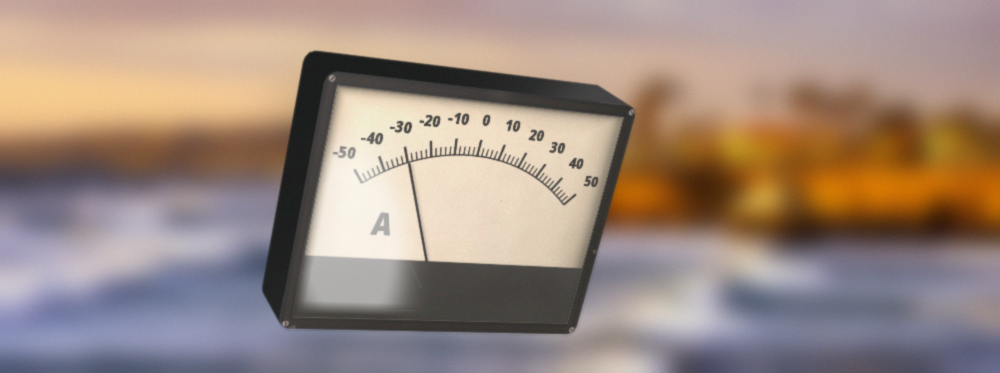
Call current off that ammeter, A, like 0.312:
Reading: -30
